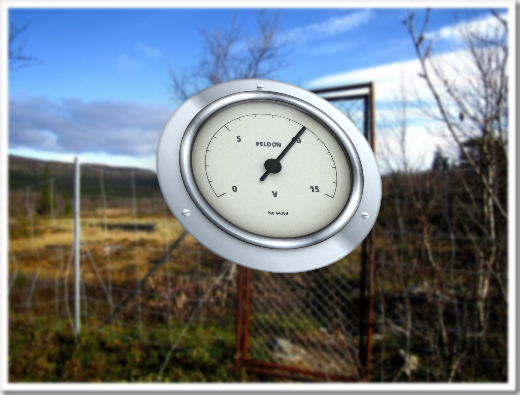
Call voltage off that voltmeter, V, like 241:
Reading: 10
